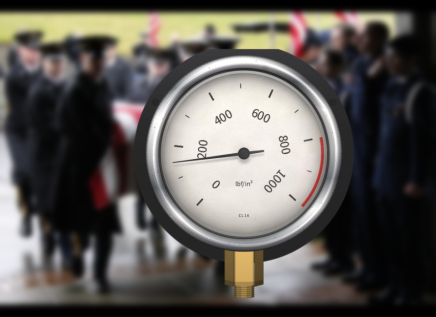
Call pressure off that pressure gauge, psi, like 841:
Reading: 150
